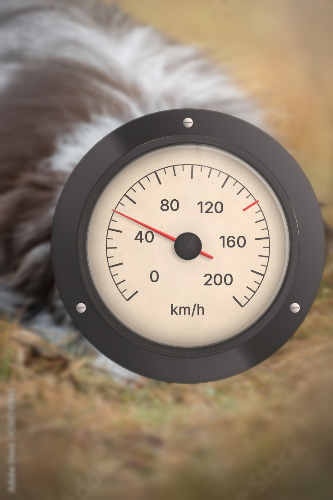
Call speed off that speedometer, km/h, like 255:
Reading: 50
